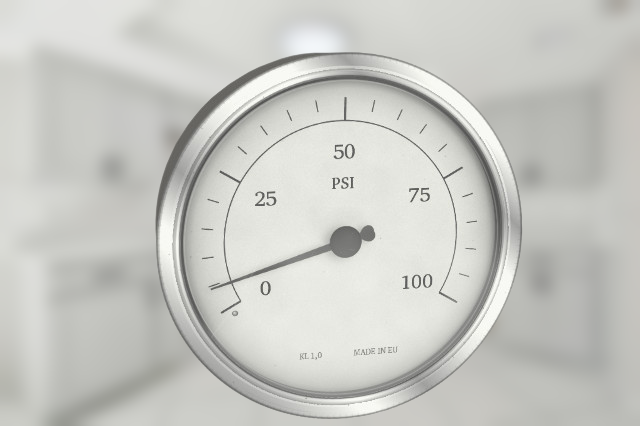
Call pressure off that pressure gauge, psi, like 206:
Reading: 5
